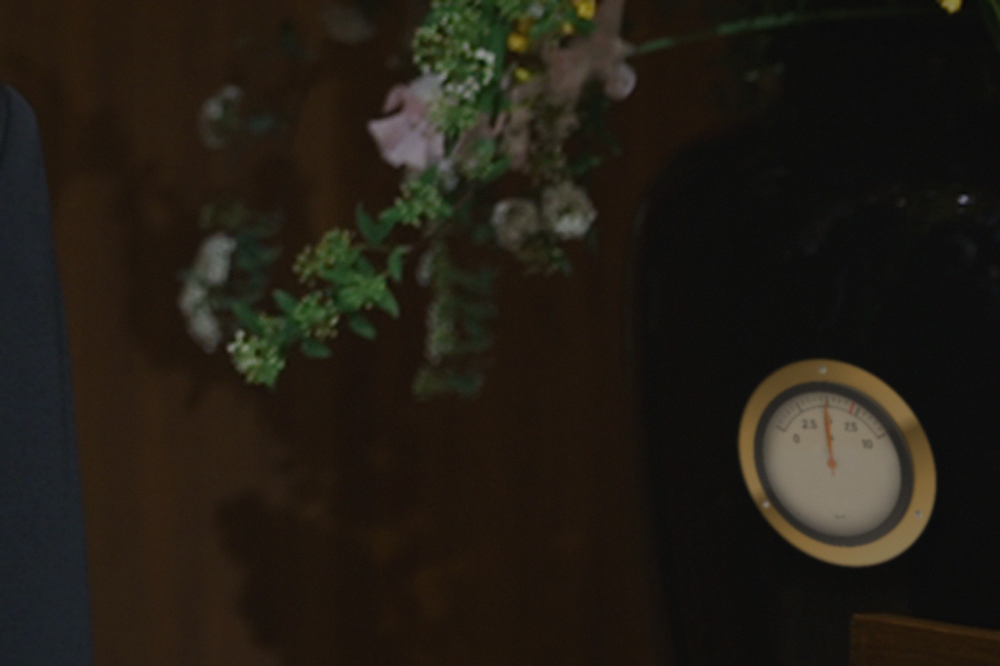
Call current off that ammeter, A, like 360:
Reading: 5
